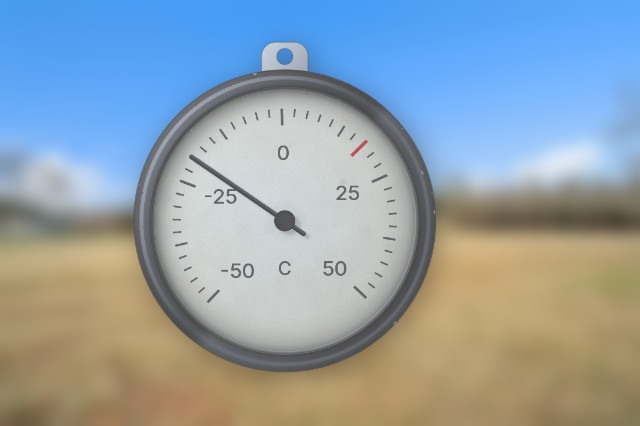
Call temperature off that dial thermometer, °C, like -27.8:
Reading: -20
